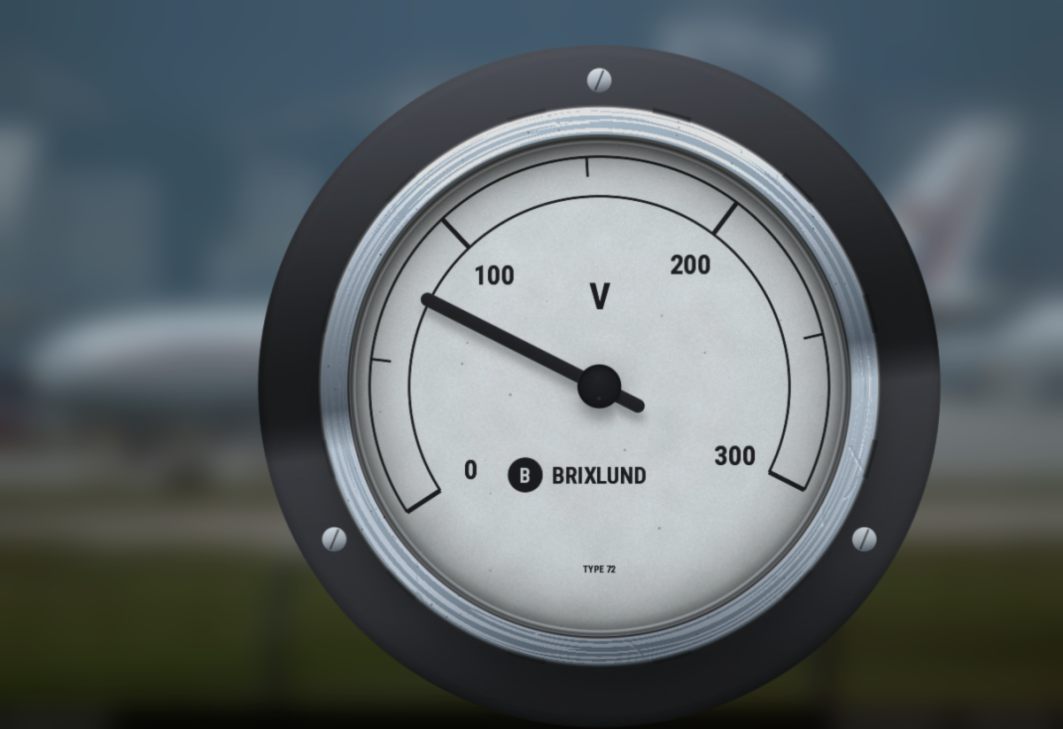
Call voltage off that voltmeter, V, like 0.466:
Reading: 75
